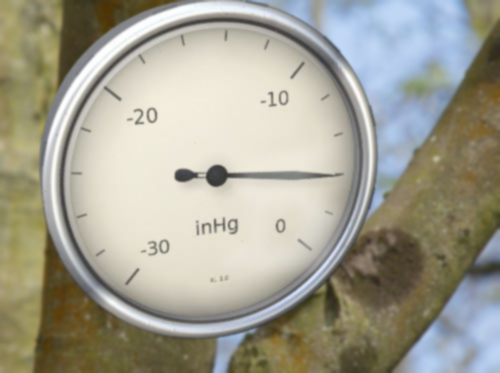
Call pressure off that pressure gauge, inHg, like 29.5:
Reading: -4
